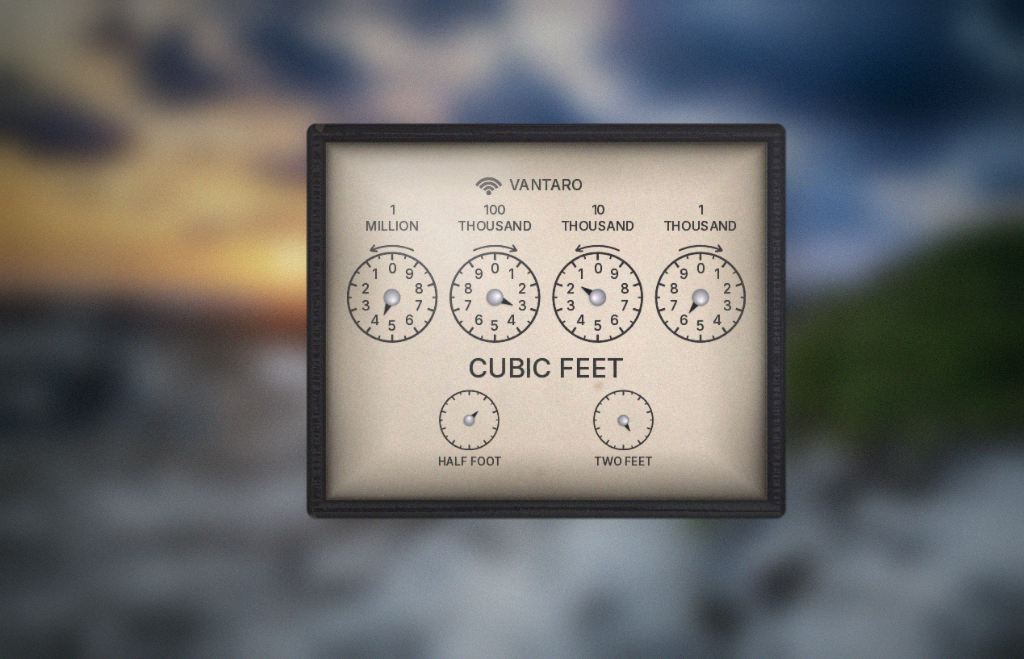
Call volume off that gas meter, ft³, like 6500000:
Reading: 431600
